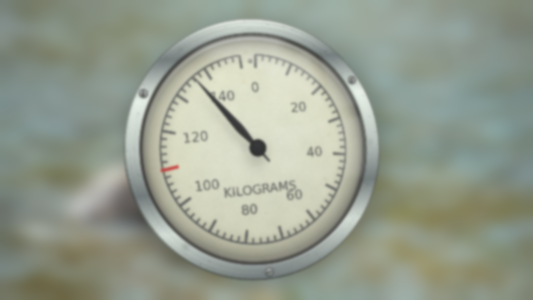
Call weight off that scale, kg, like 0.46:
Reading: 136
